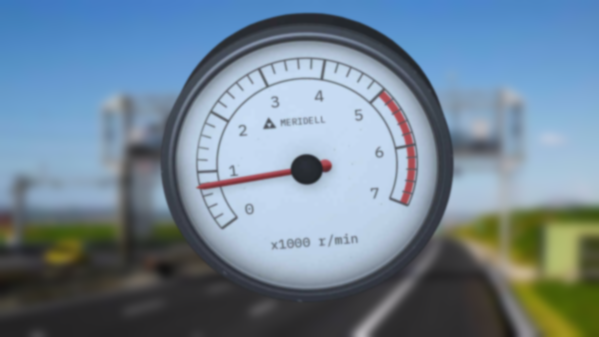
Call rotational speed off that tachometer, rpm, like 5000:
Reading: 800
